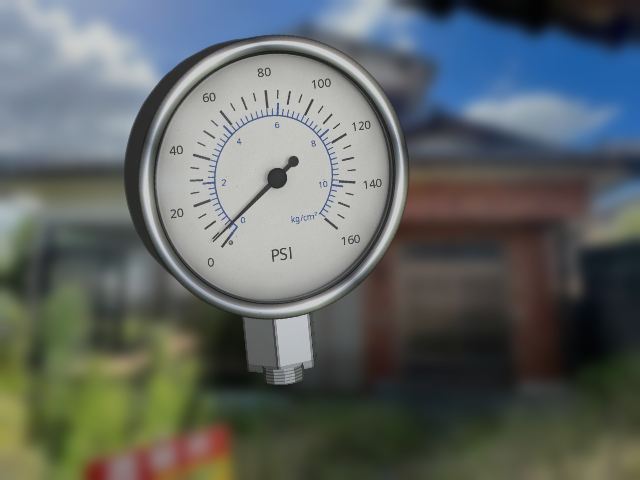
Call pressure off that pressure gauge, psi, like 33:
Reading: 5
